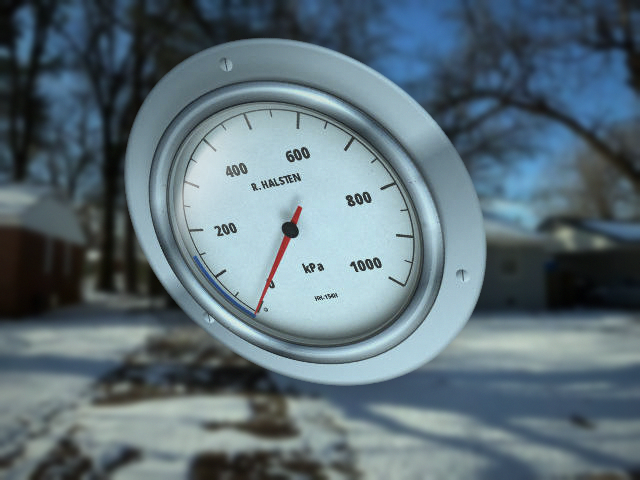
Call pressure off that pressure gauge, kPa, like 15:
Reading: 0
